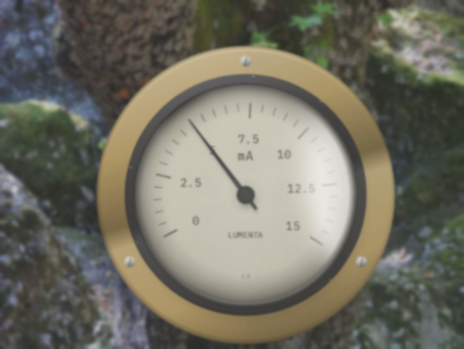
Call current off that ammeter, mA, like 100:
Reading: 5
